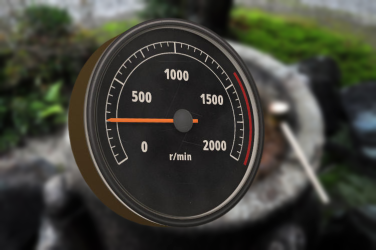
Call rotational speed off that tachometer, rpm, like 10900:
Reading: 250
